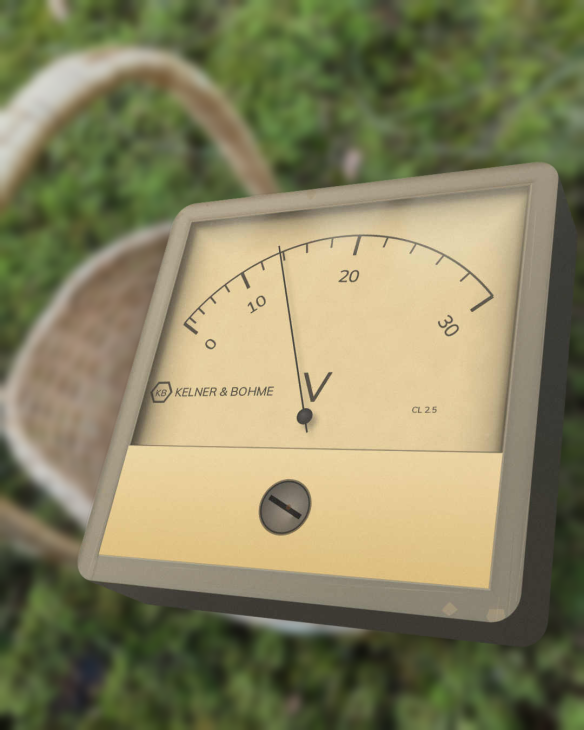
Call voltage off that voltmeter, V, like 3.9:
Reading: 14
